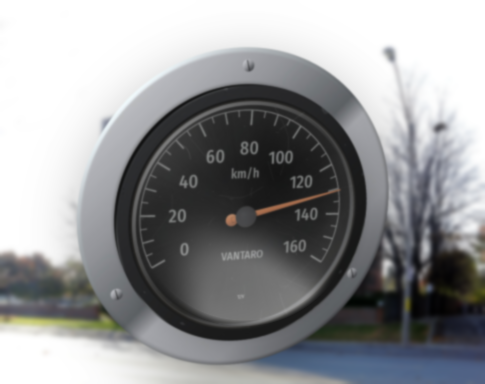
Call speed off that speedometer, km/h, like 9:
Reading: 130
